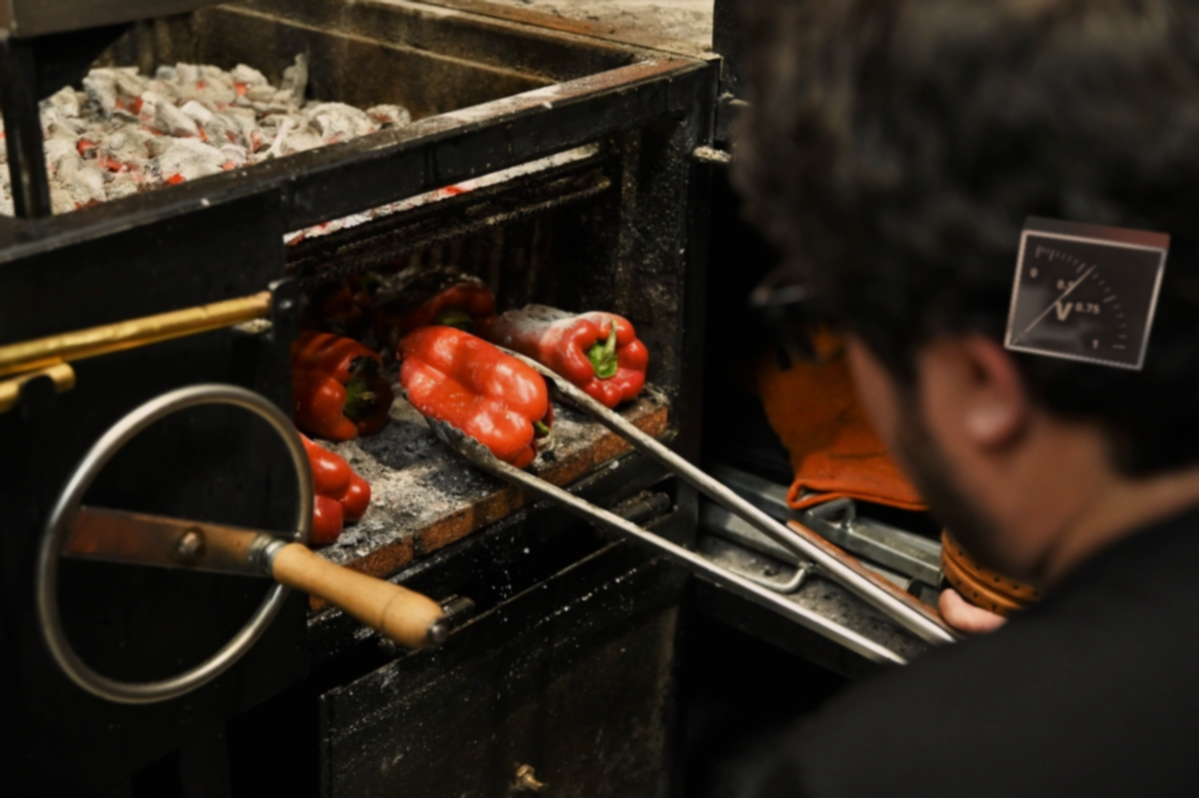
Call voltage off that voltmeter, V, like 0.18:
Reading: 0.55
